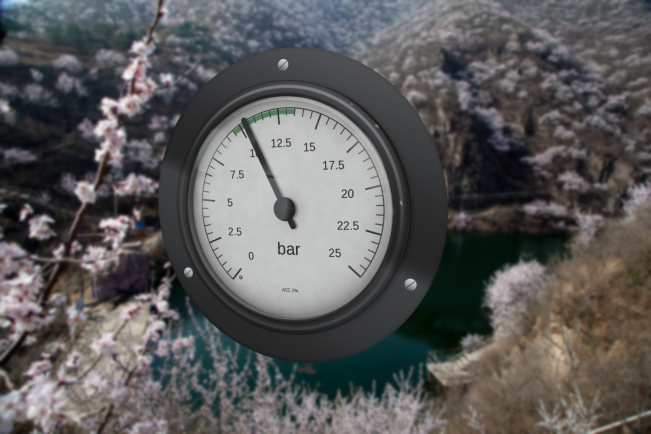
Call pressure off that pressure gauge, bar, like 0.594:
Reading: 10.5
